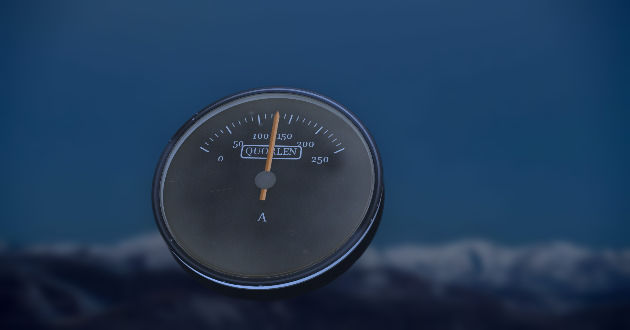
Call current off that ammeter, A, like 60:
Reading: 130
